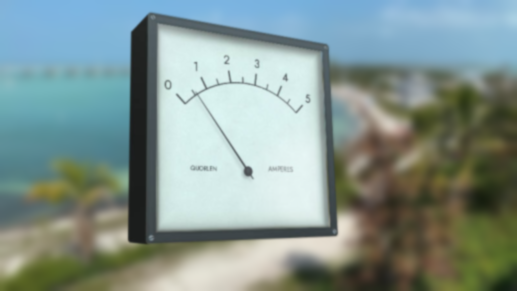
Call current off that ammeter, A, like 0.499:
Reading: 0.5
